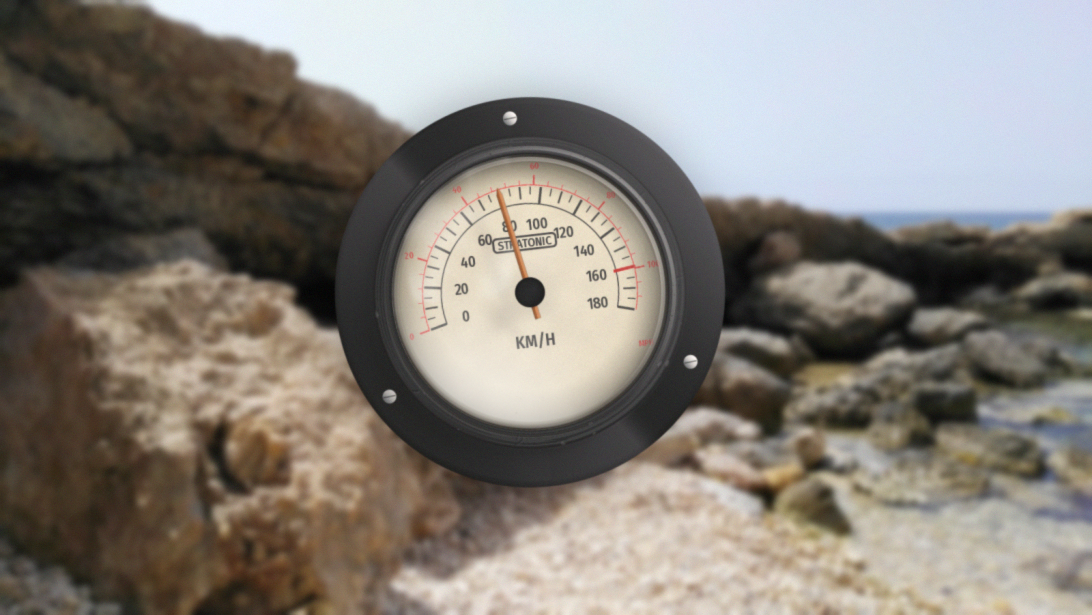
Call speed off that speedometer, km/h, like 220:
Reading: 80
